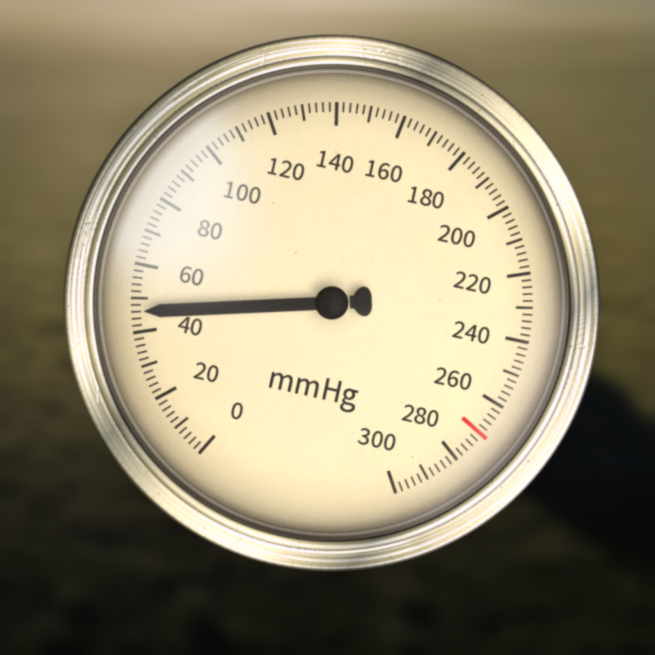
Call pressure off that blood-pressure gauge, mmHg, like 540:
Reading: 46
